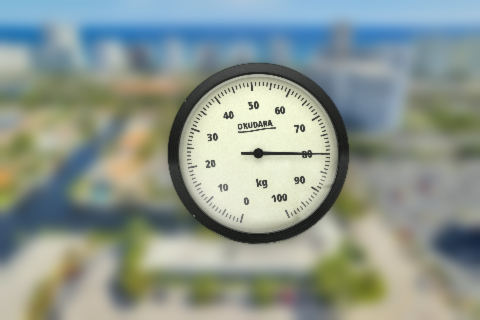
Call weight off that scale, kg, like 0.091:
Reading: 80
